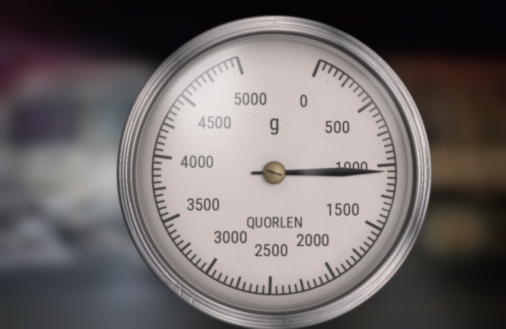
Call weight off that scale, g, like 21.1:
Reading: 1050
